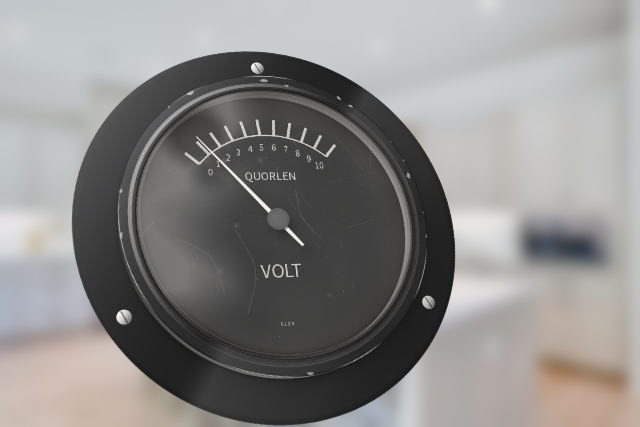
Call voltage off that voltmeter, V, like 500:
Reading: 1
